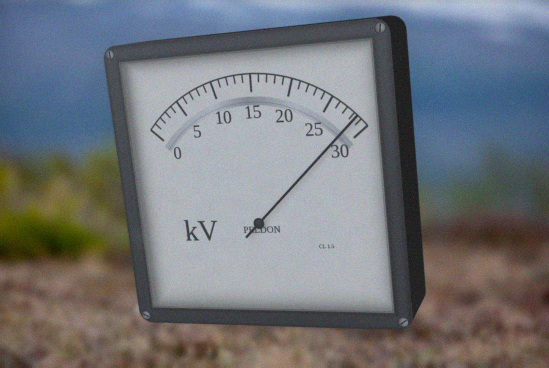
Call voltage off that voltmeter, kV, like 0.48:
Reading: 28.5
